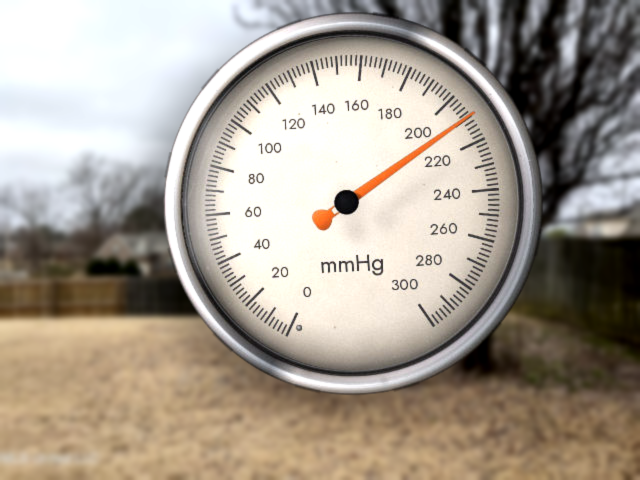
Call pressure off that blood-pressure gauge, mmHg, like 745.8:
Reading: 210
